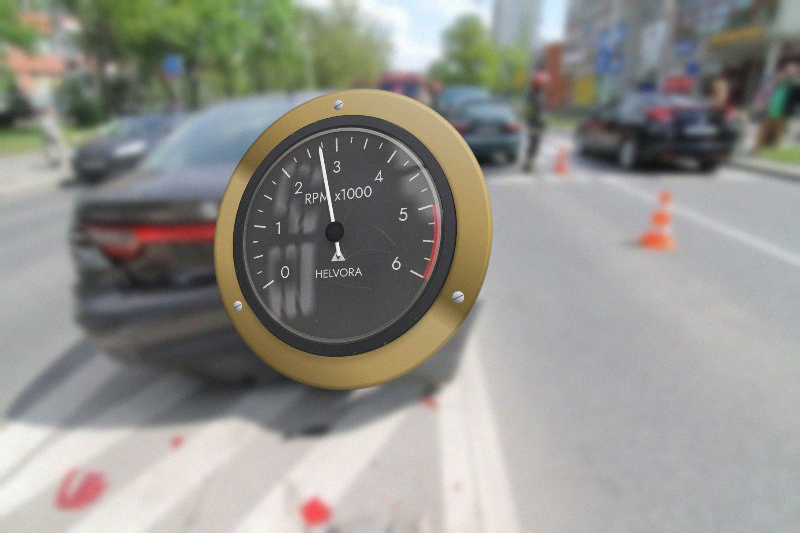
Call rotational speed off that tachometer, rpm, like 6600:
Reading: 2750
